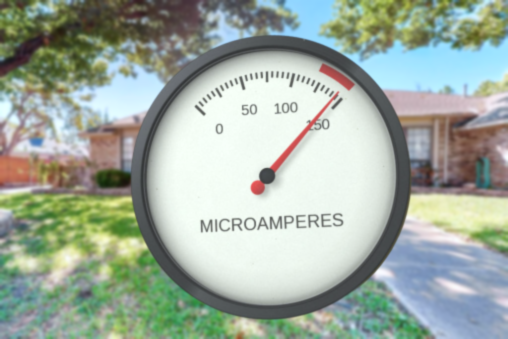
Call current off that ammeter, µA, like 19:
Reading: 145
